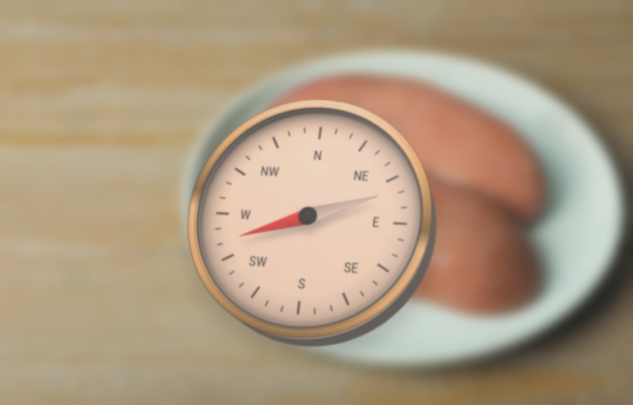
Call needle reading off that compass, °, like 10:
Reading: 250
